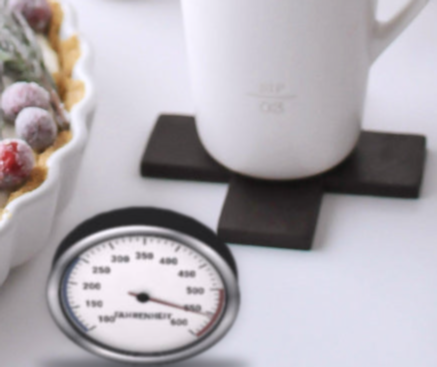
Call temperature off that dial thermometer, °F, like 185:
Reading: 550
